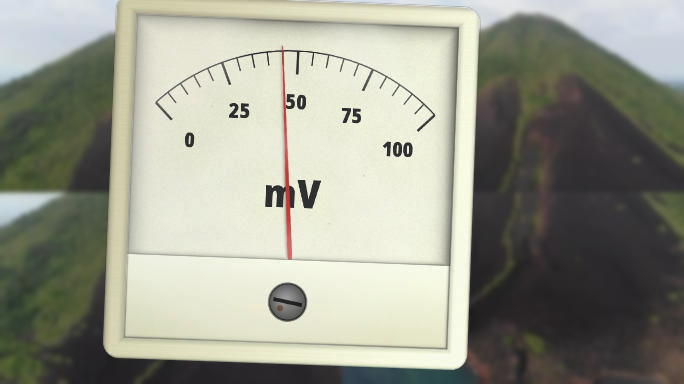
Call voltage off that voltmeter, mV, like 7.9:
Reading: 45
